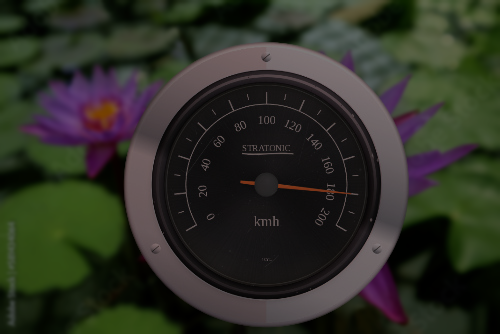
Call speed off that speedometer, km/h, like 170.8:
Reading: 180
